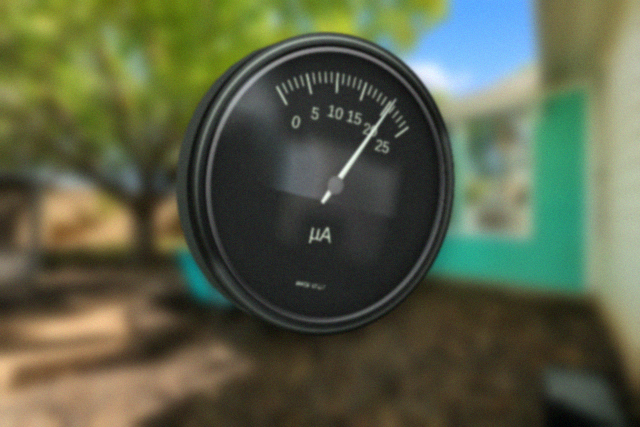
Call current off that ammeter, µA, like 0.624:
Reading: 20
